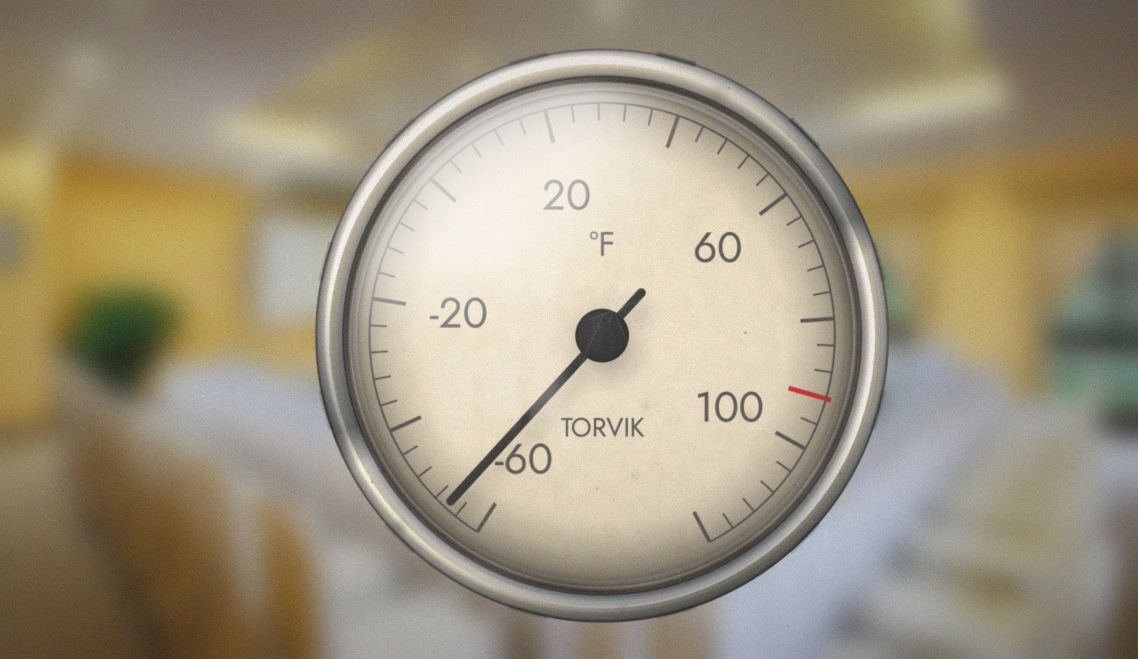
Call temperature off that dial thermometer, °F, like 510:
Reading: -54
